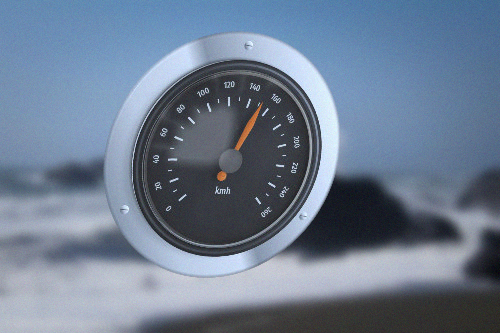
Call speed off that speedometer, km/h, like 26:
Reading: 150
